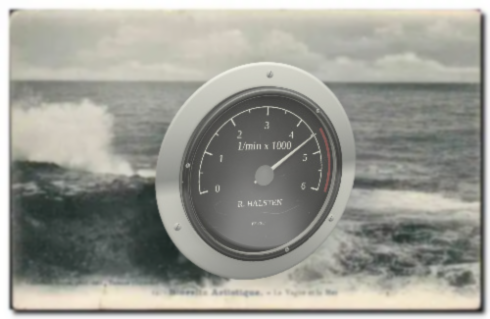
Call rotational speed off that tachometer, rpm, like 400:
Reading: 4500
